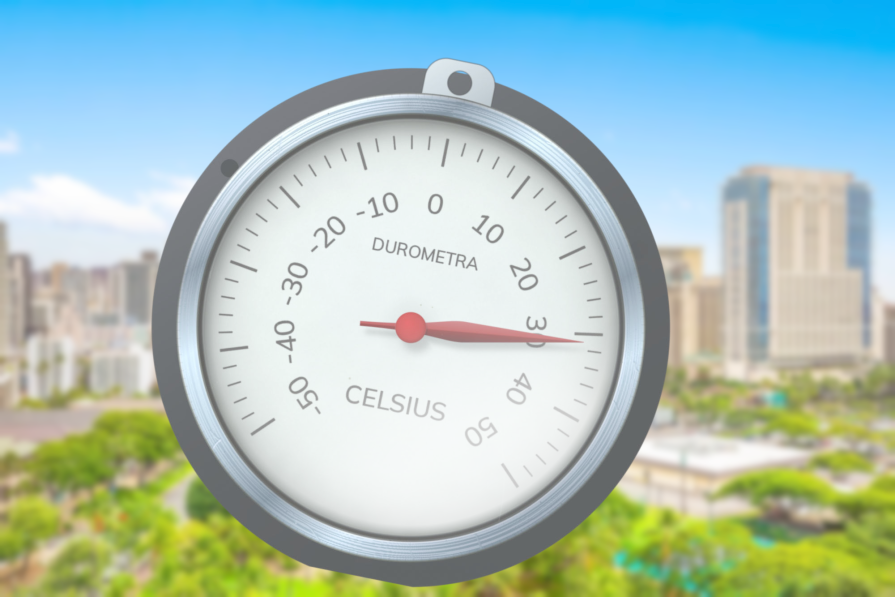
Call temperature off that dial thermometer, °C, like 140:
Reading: 31
